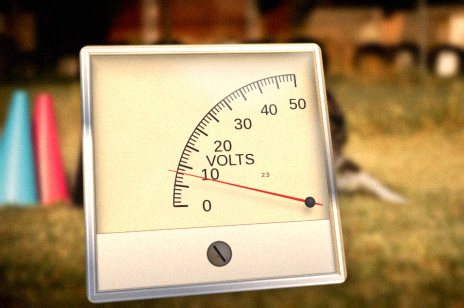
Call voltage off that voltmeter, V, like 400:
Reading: 8
